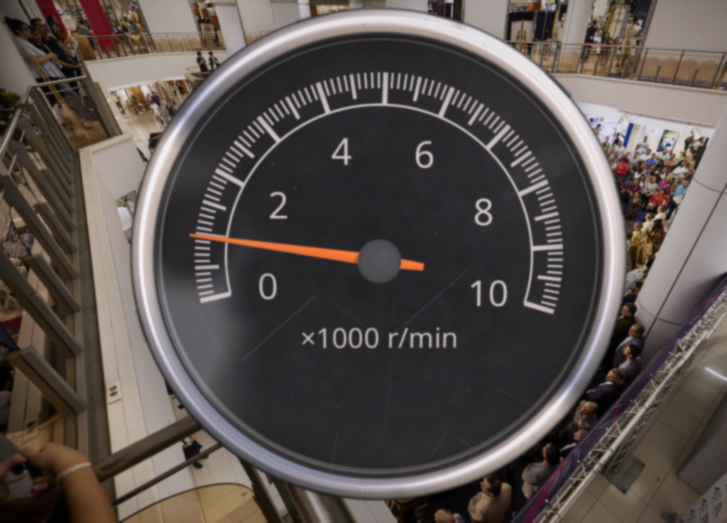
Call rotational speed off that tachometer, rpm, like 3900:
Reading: 1000
